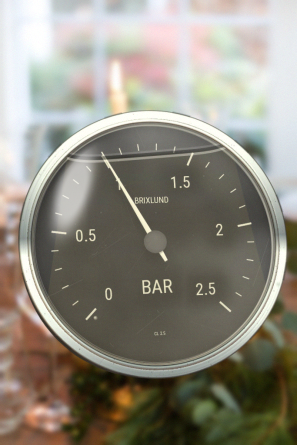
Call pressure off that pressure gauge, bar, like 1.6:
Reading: 1
